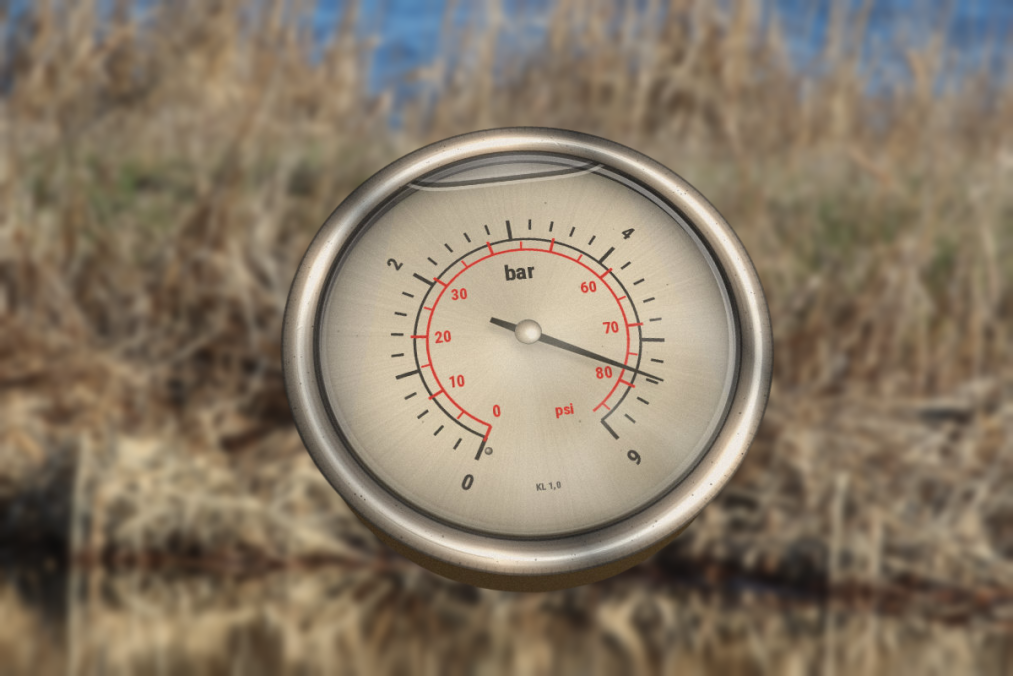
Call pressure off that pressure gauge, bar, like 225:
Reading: 5.4
